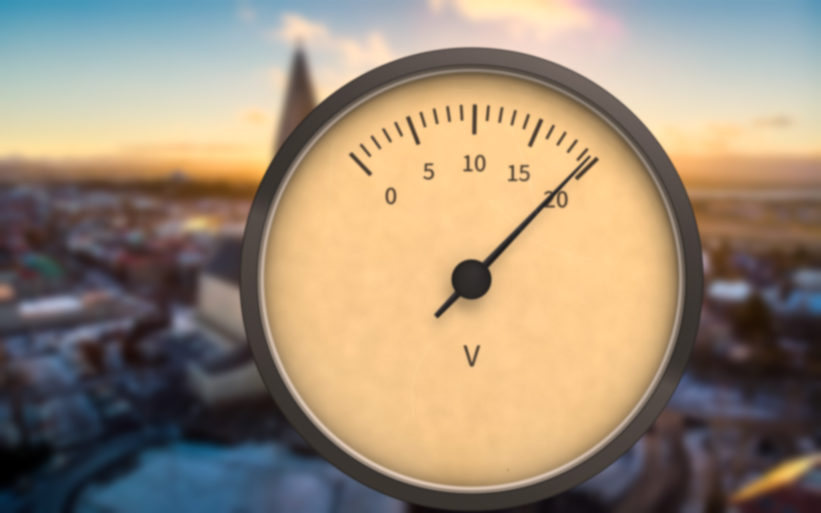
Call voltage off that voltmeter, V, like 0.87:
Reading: 19.5
